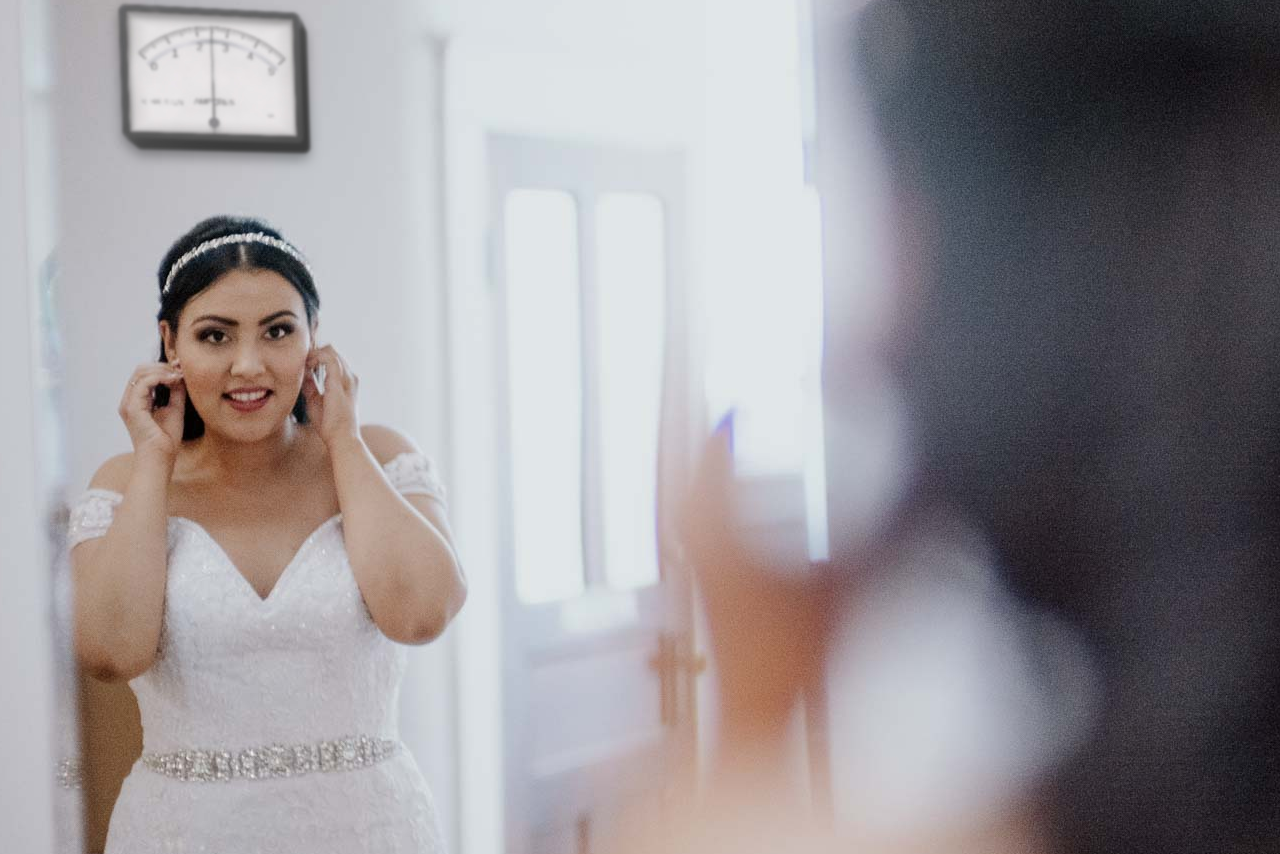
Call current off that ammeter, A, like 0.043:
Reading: 2.5
